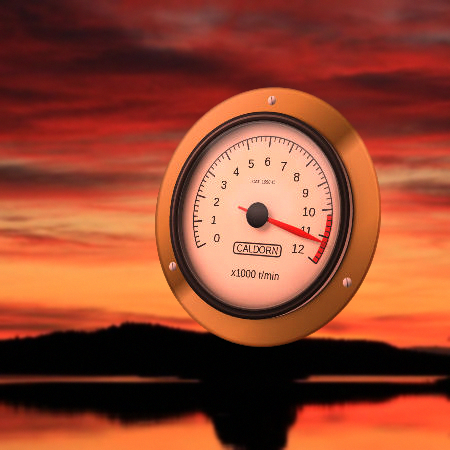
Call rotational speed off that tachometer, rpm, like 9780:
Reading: 11200
